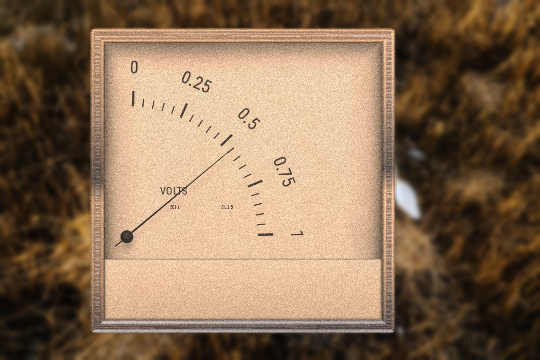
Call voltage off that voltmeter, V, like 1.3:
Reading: 0.55
